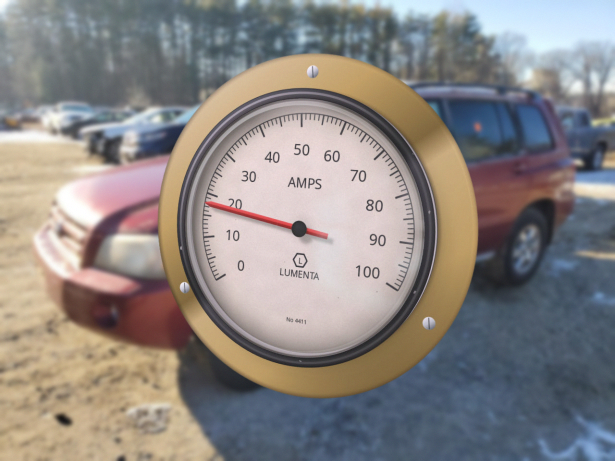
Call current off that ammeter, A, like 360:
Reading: 18
